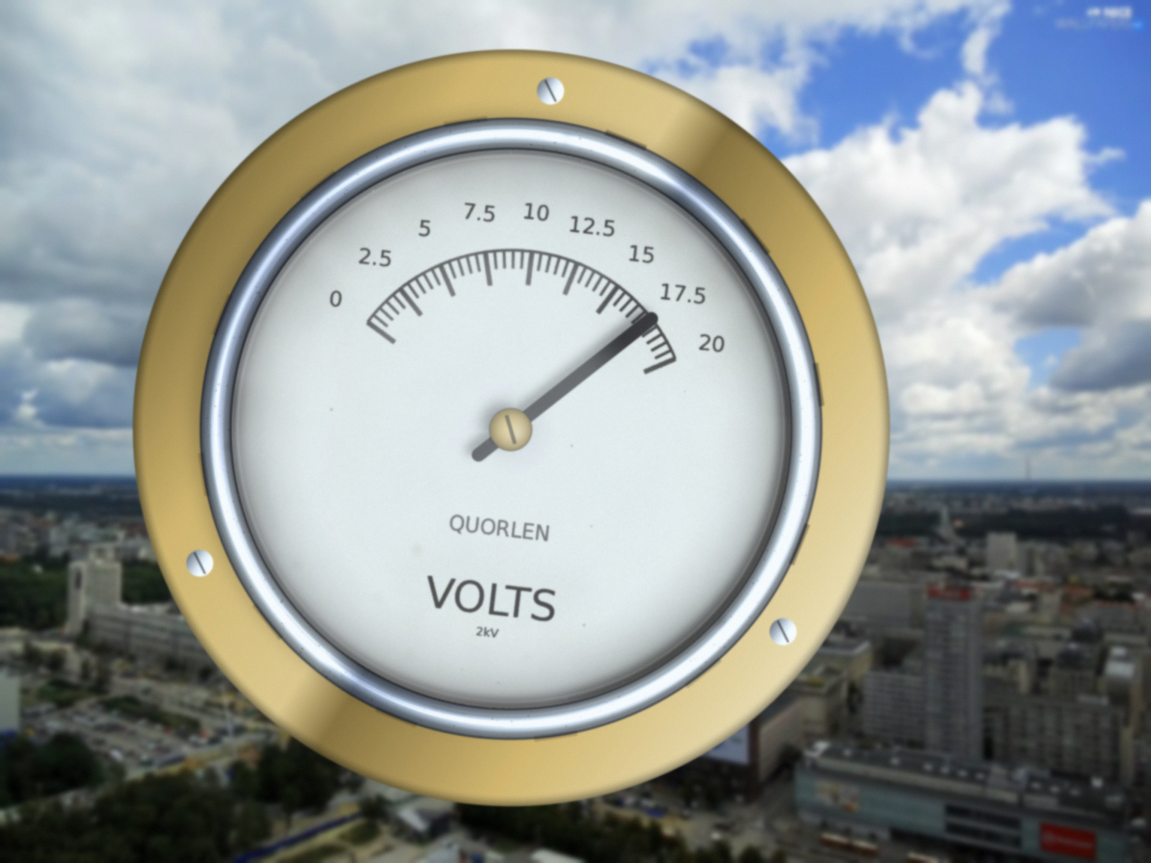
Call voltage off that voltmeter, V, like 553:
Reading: 17.5
